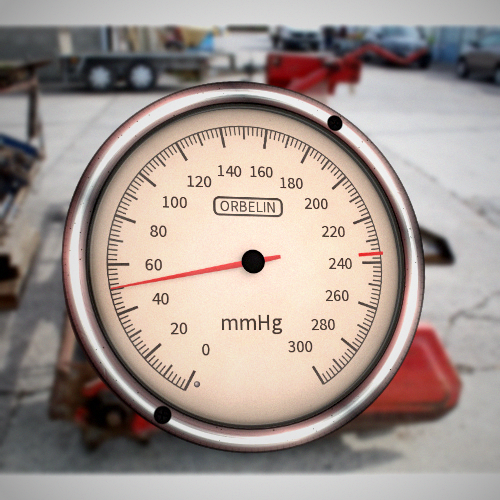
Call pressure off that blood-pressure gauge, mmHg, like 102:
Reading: 50
